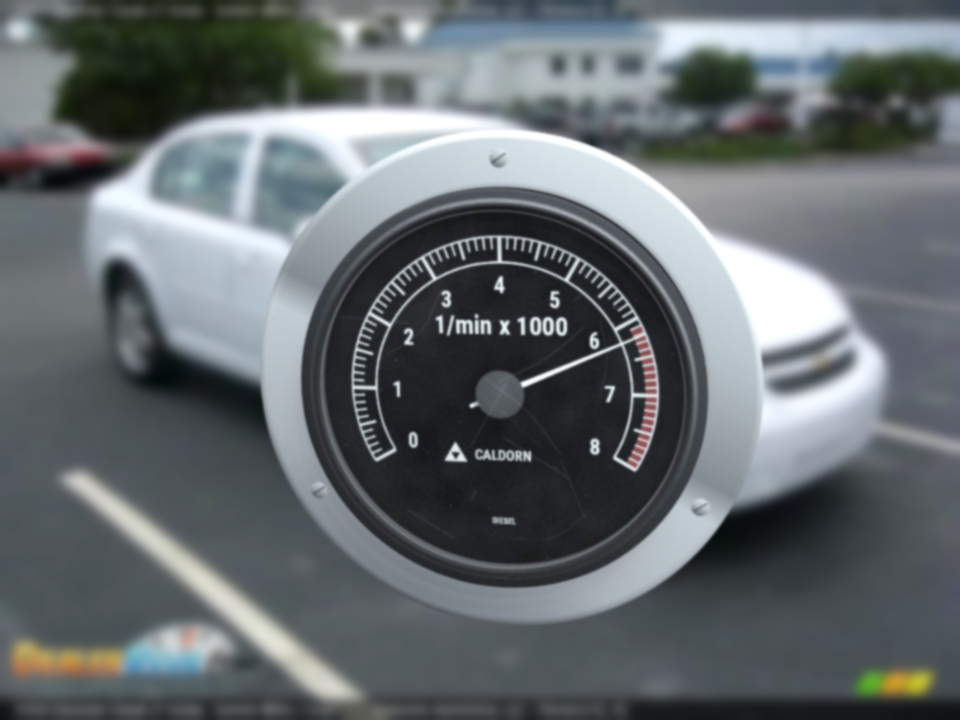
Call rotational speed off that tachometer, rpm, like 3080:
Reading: 6200
